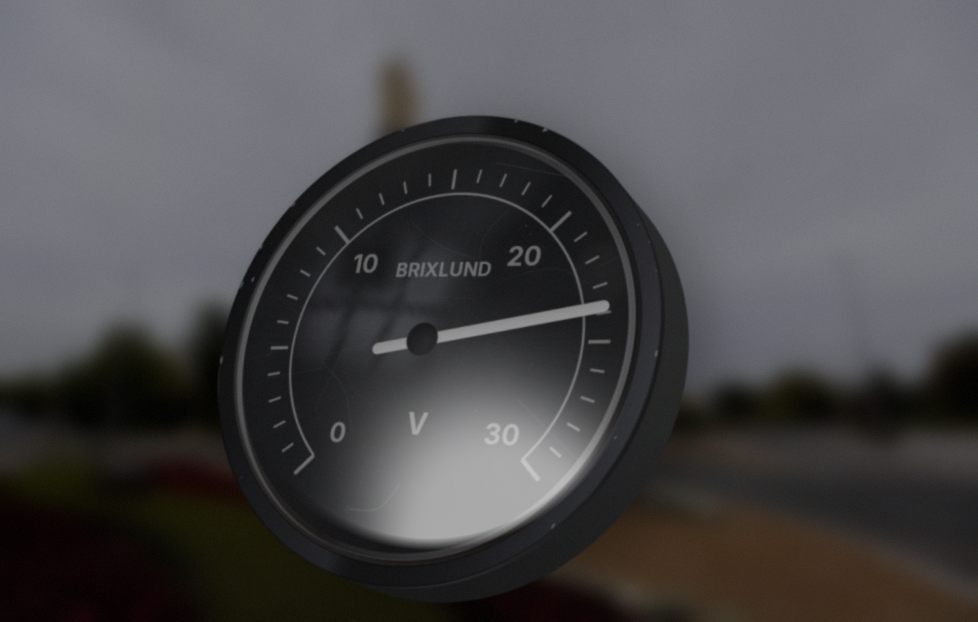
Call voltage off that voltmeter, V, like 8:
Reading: 24
